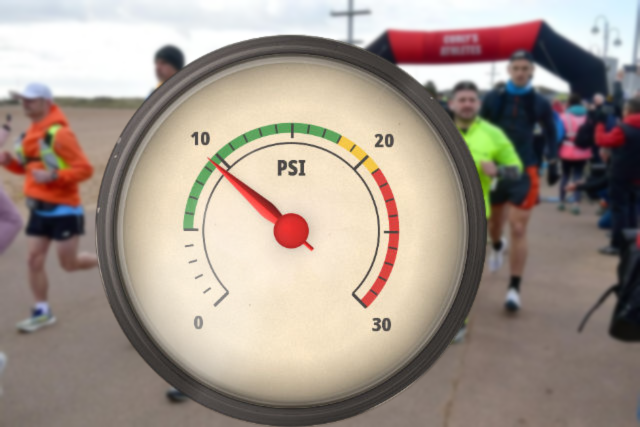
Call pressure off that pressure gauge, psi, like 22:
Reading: 9.5
